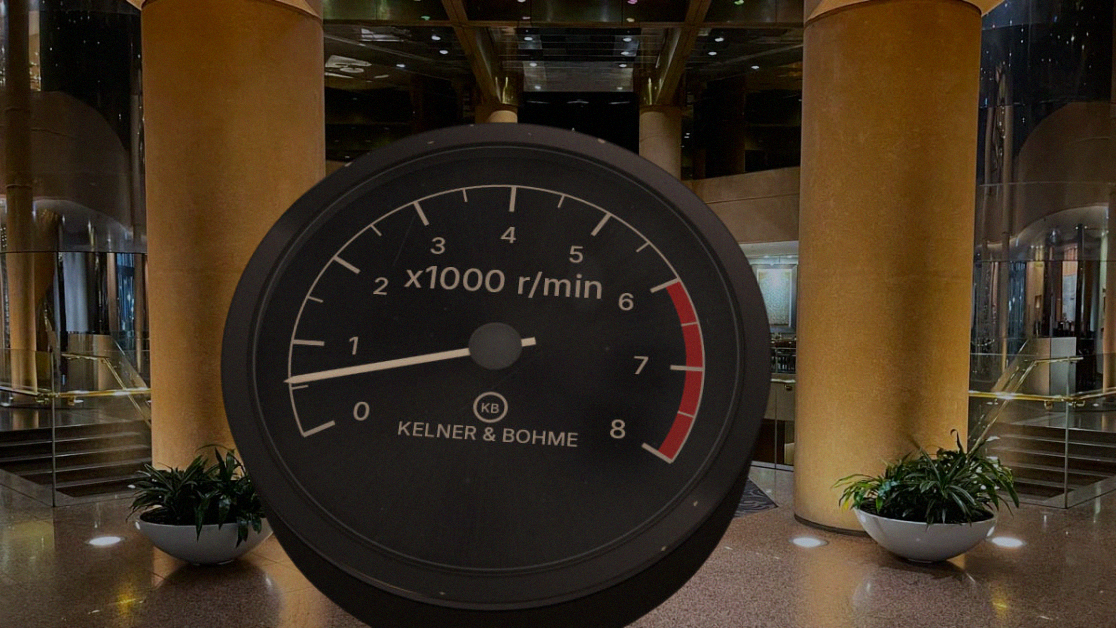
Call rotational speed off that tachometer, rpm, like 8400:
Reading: 500
